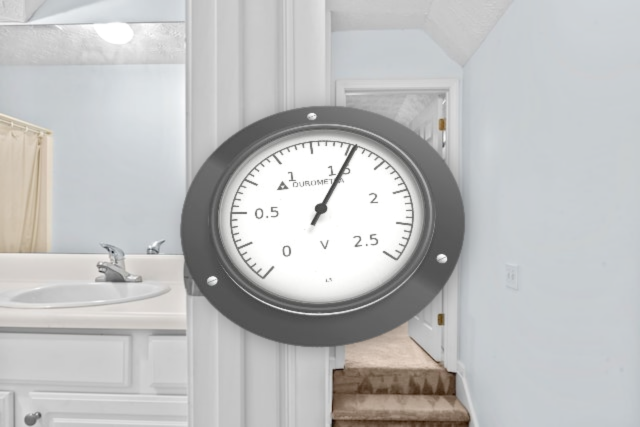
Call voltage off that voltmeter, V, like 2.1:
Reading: 1.55
